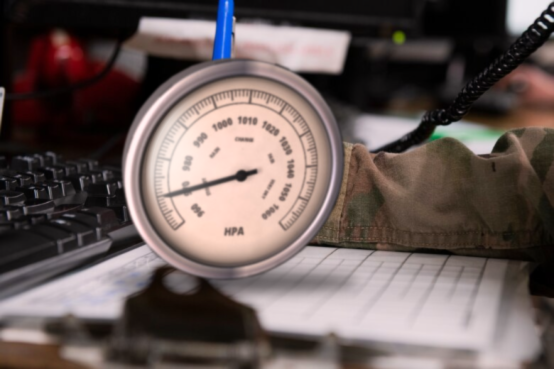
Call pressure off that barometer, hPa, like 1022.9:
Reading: 970
